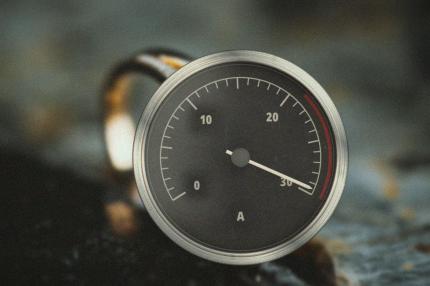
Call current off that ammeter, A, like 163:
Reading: 29.5
